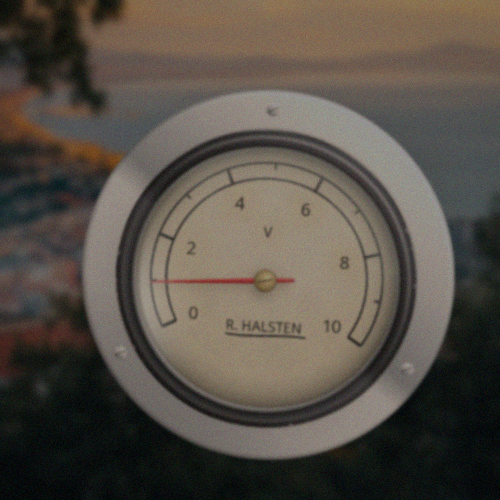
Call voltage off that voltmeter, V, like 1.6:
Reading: 1
